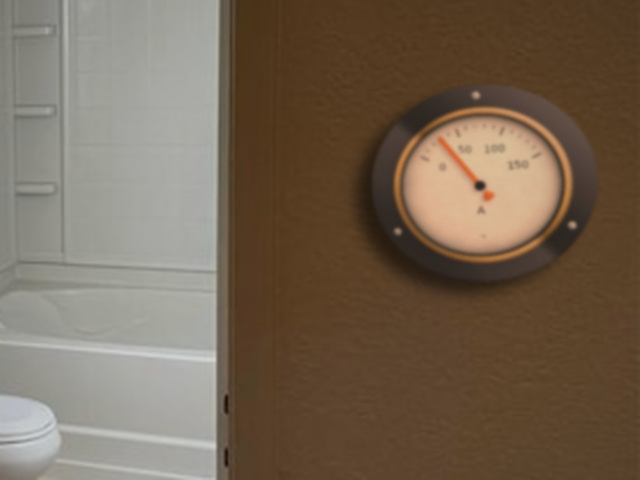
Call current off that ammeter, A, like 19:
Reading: 30
